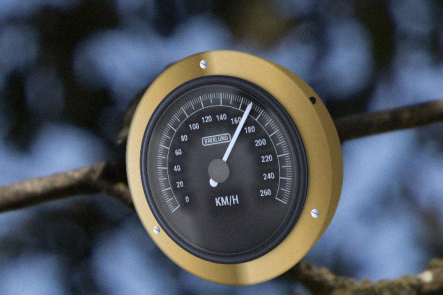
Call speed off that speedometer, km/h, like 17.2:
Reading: 170
